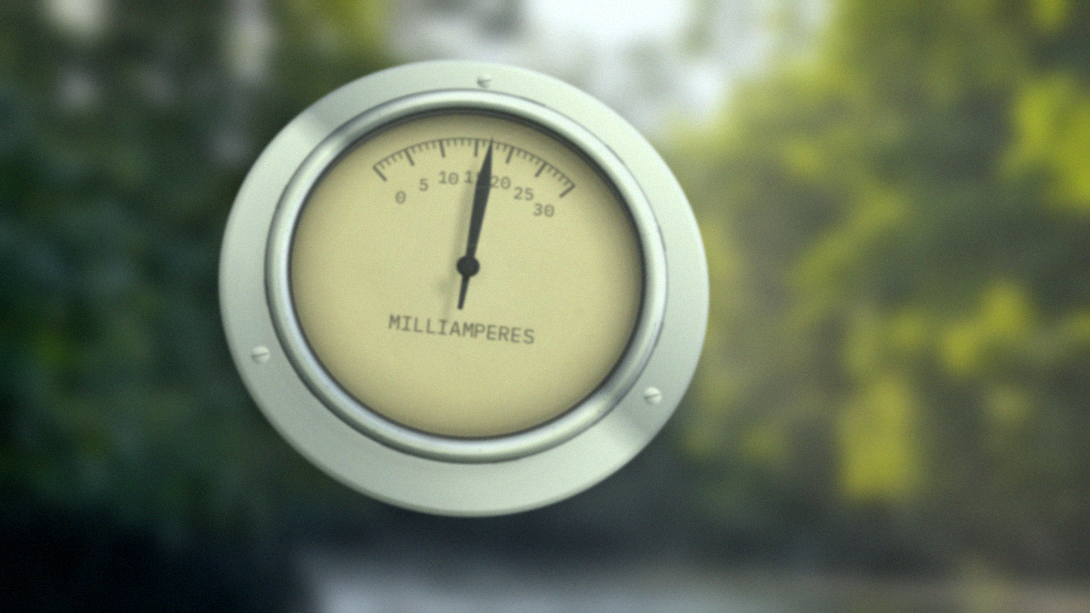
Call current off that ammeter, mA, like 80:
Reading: 17
